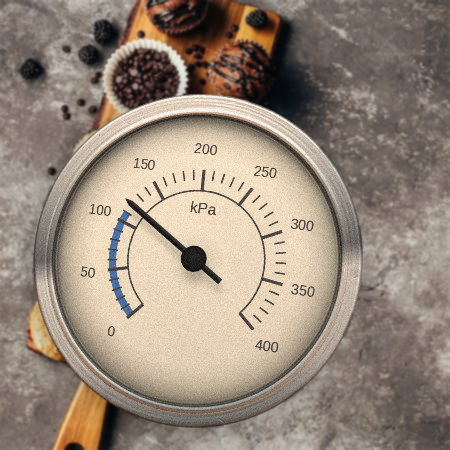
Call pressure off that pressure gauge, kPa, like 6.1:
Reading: 120
